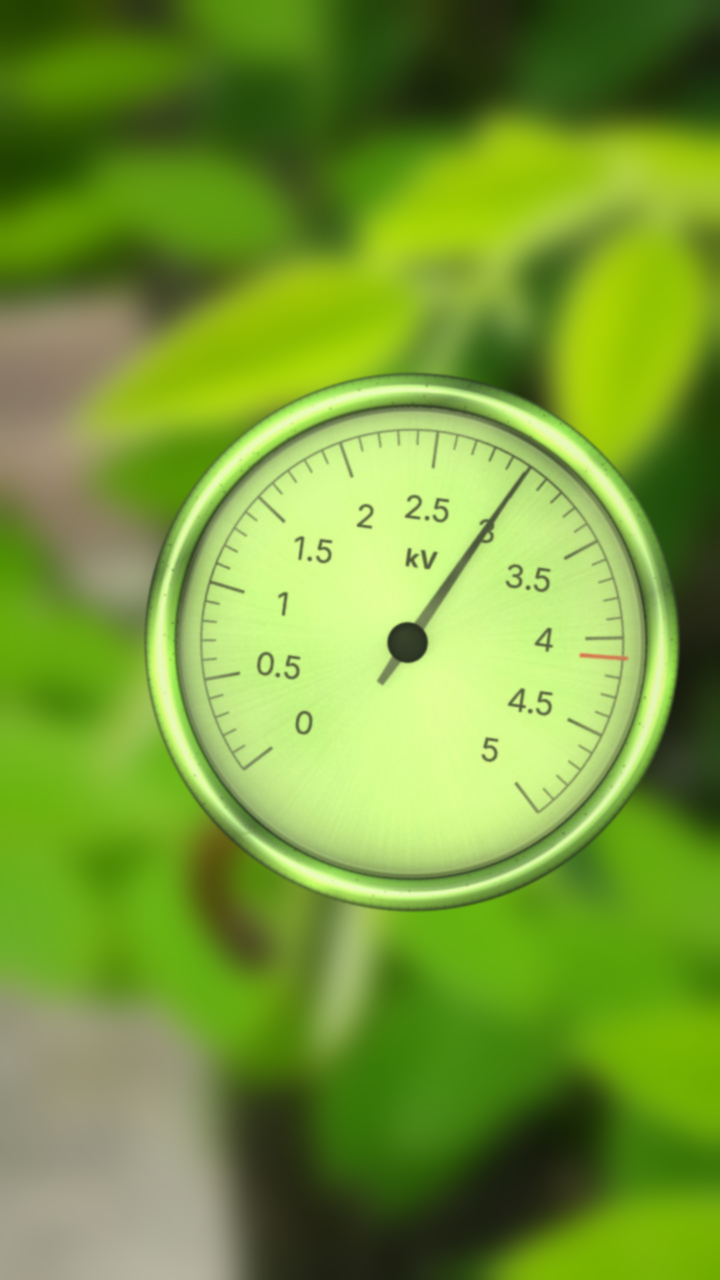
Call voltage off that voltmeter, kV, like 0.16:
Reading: 3
